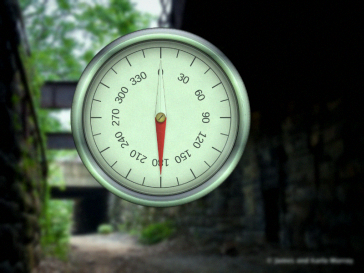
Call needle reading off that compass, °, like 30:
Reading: 180
